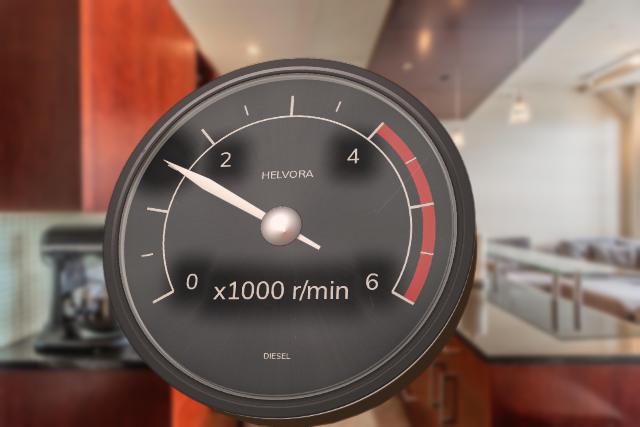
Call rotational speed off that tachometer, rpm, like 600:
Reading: 1500
